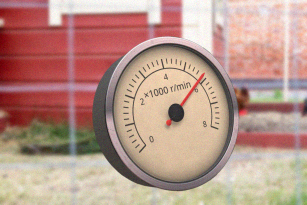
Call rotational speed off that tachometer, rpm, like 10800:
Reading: 5800
